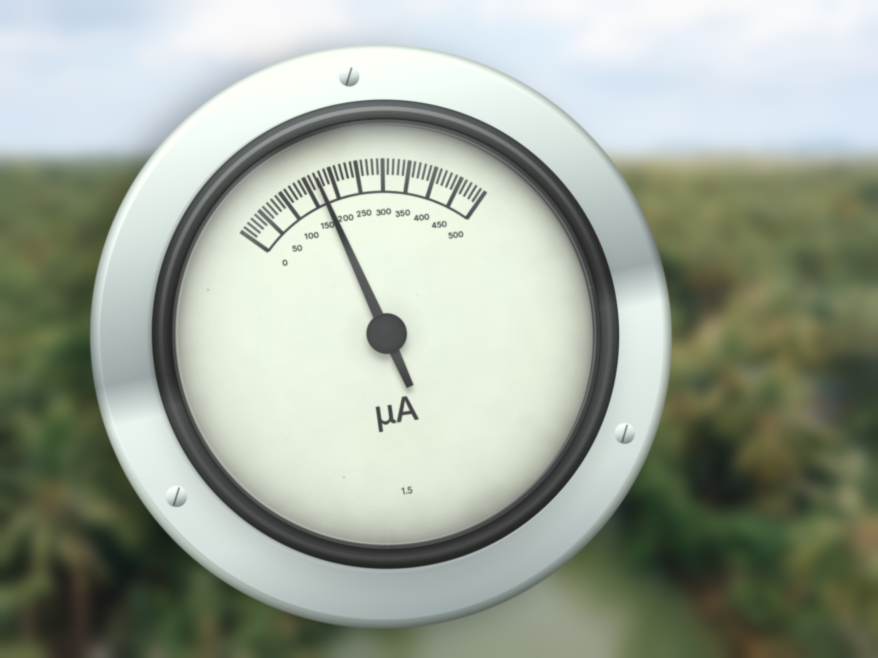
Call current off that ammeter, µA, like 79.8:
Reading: 170
